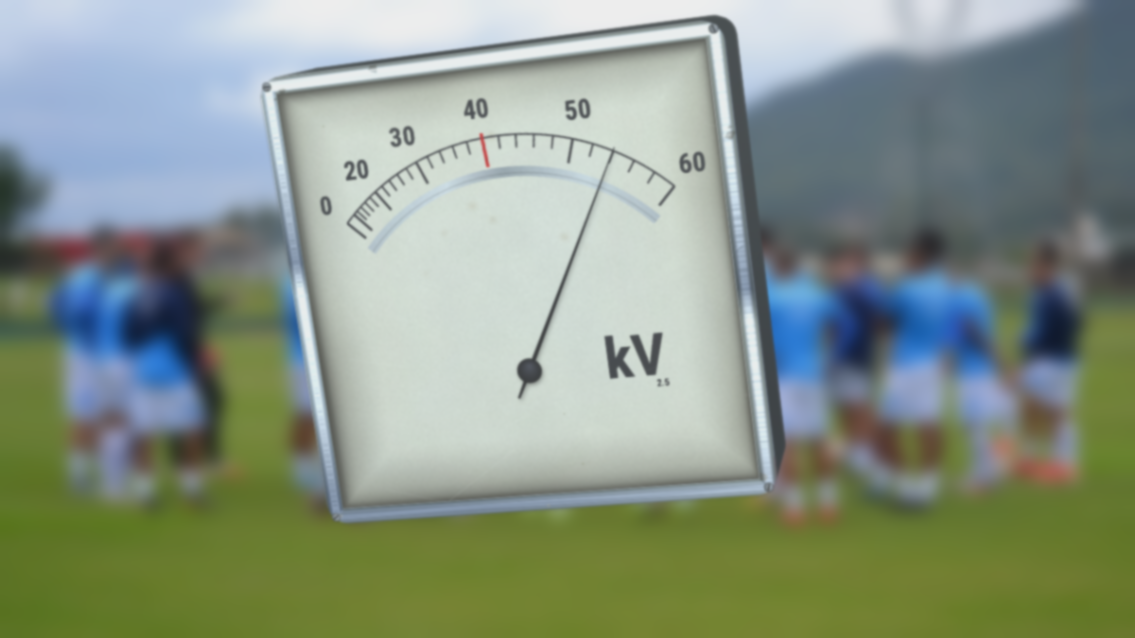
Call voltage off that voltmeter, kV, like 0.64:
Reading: 54
